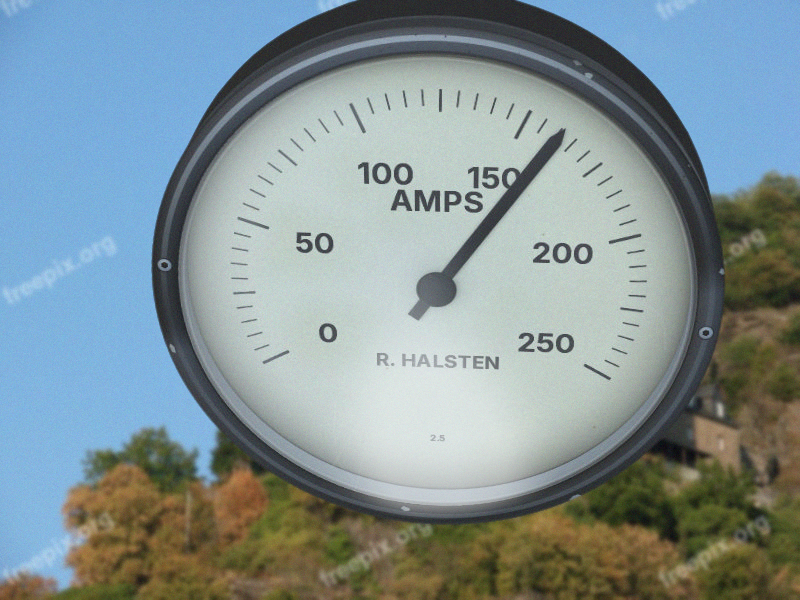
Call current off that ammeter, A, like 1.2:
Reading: 160
